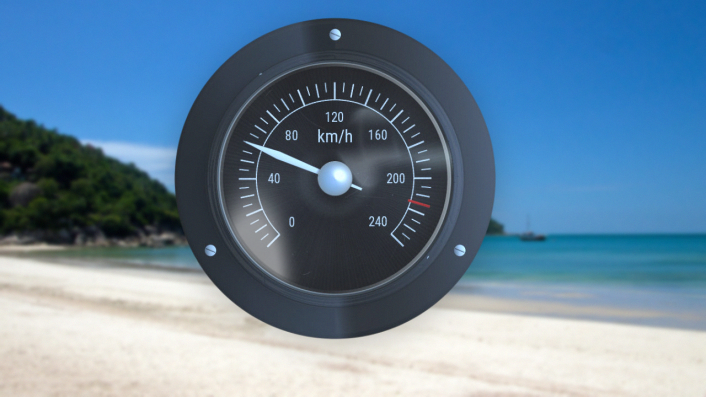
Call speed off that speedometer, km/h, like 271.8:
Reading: 60
